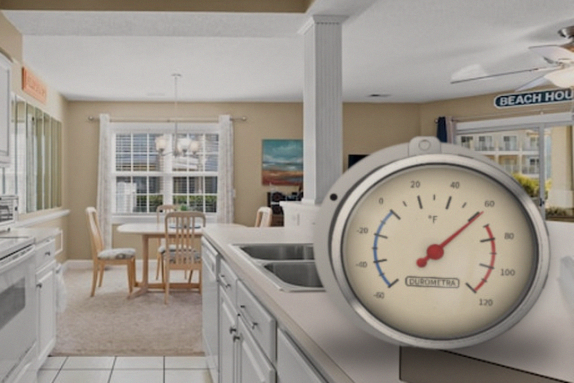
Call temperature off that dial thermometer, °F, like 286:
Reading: 60
